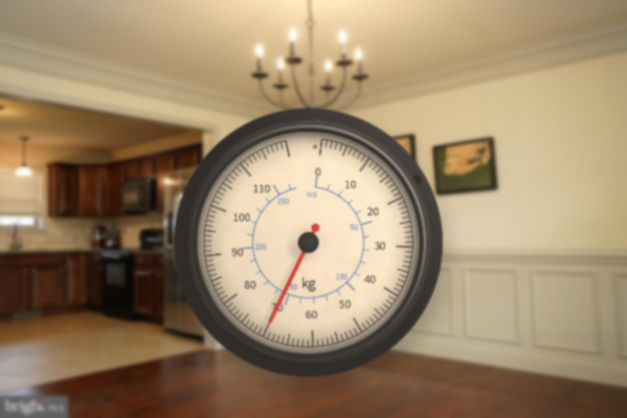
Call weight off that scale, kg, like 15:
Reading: 70
